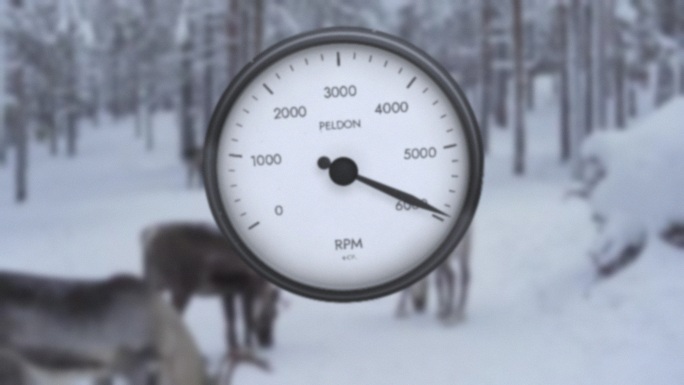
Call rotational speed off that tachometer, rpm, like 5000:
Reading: 5900
